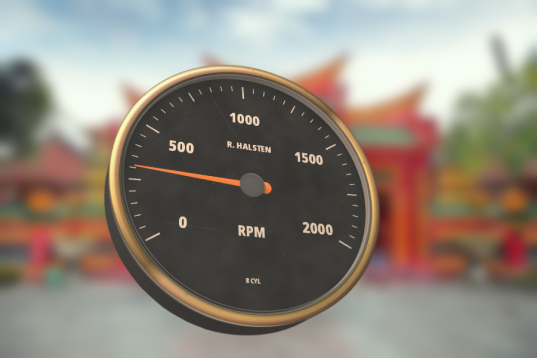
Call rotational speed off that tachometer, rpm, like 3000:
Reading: 300
